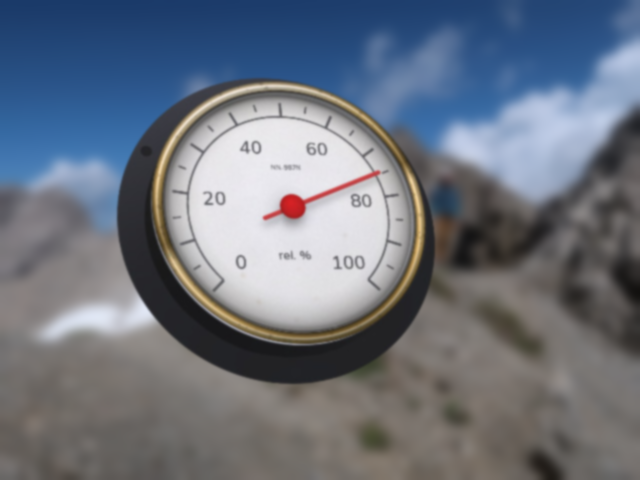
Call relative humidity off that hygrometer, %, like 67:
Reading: 75
